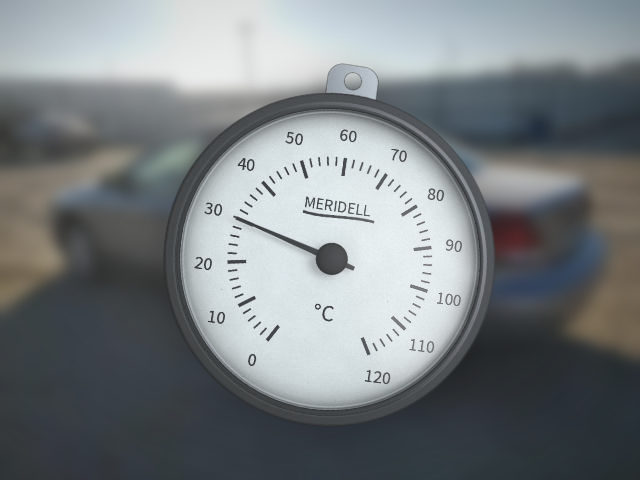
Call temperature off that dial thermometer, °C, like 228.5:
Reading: 30
